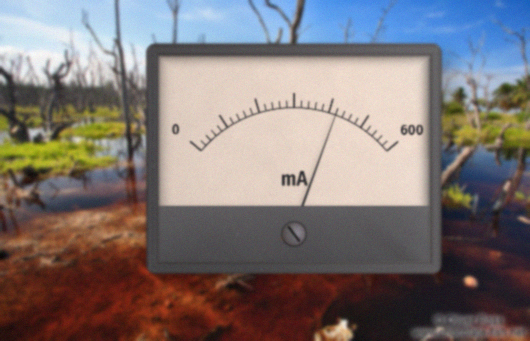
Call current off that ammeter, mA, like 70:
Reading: 420
